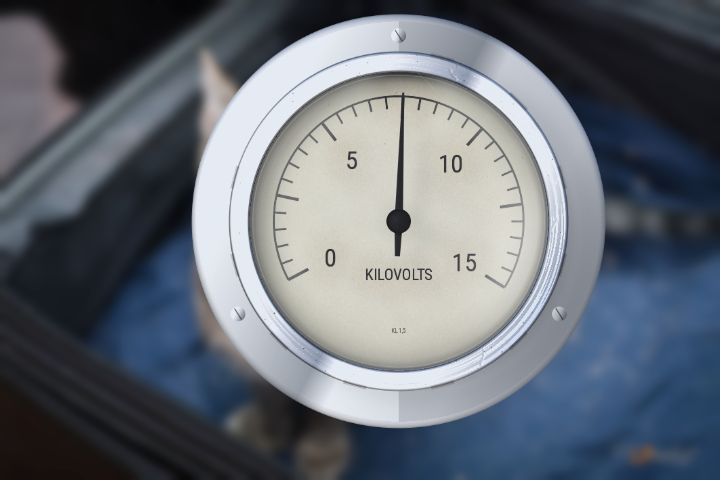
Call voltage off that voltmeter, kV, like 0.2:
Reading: 7.5
